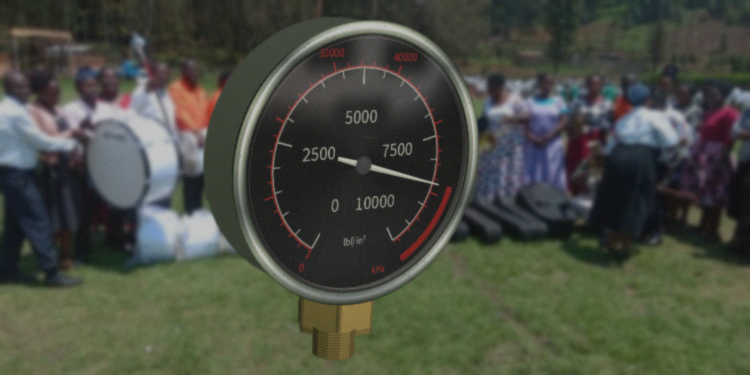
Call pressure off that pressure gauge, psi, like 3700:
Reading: 8500
